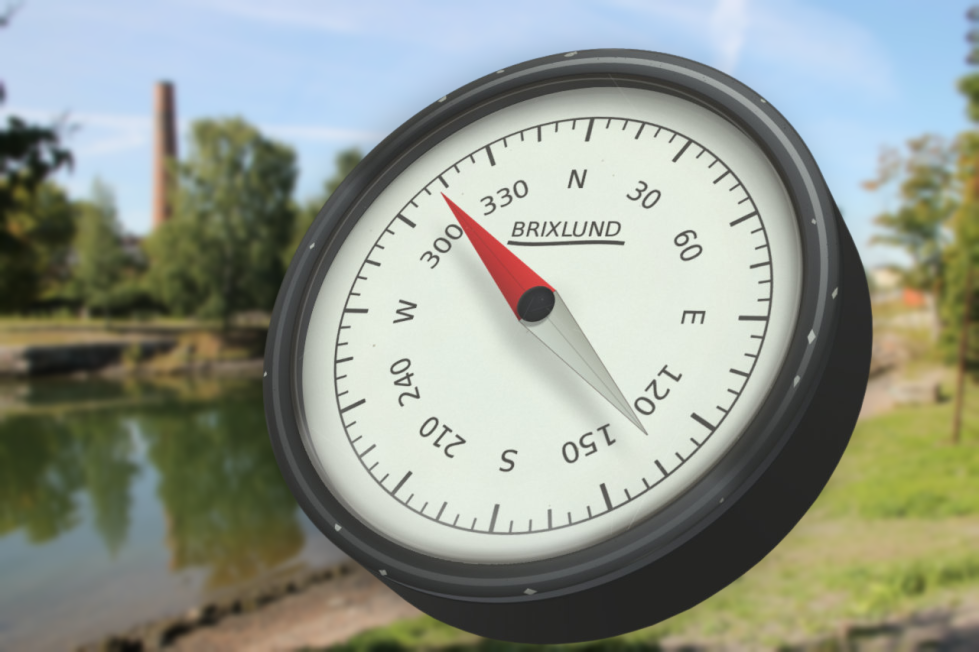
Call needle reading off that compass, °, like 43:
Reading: 312.5
